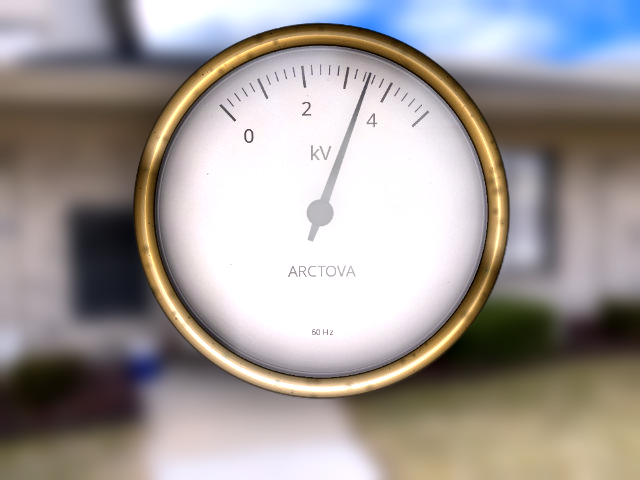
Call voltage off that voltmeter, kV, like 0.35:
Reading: 3.5
